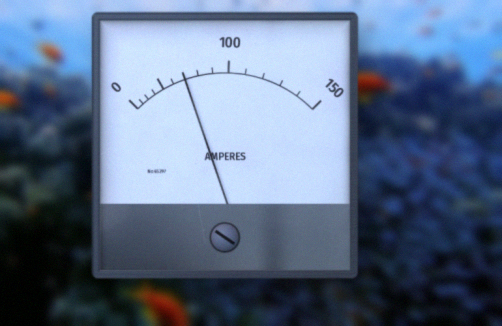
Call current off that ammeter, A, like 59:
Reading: 70
